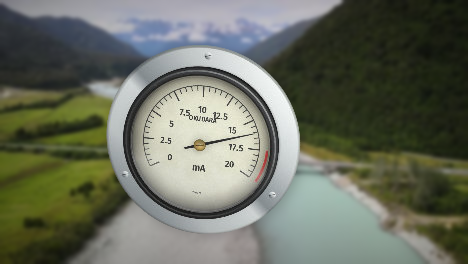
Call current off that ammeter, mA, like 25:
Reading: 16
